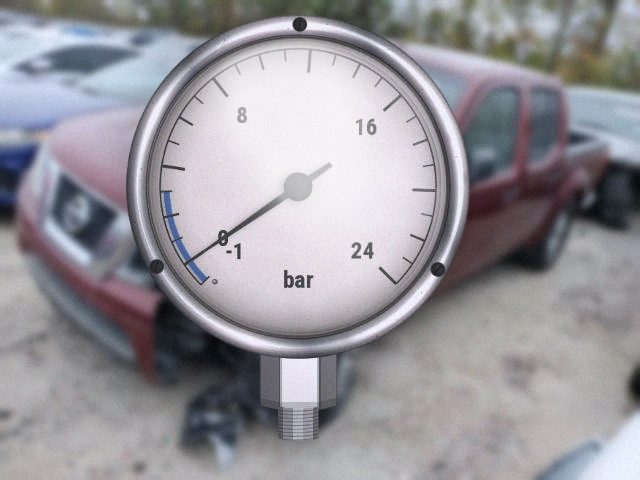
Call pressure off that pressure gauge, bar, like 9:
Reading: 0
